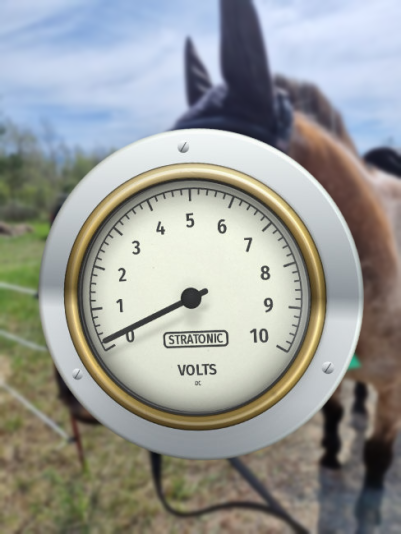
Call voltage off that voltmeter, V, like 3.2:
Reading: 0.2
